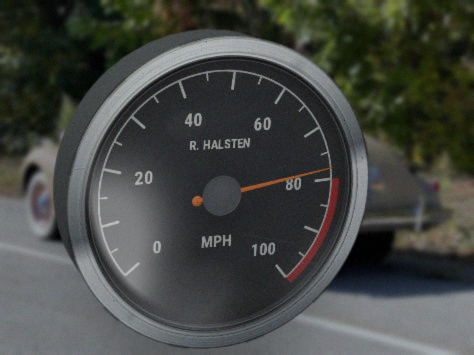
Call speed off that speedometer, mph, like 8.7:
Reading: 77.5
